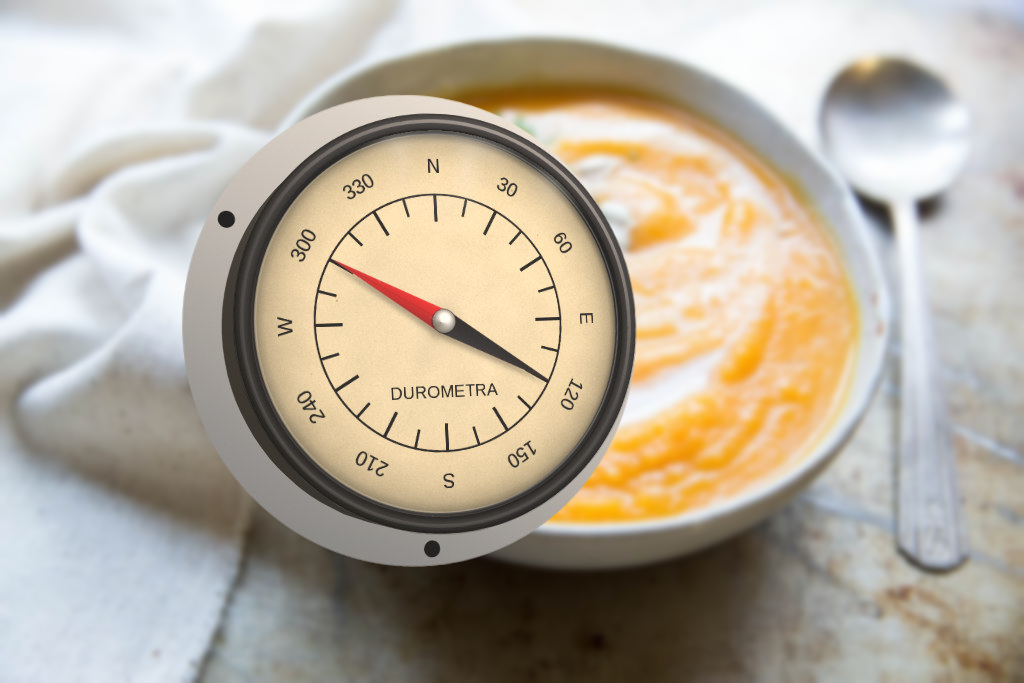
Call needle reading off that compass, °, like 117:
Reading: 300
